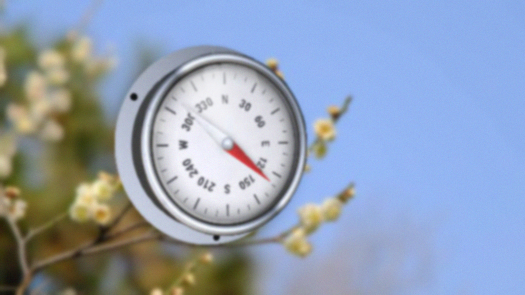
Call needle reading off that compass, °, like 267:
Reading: 130
